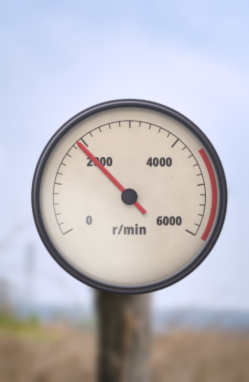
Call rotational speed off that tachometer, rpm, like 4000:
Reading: 1900
